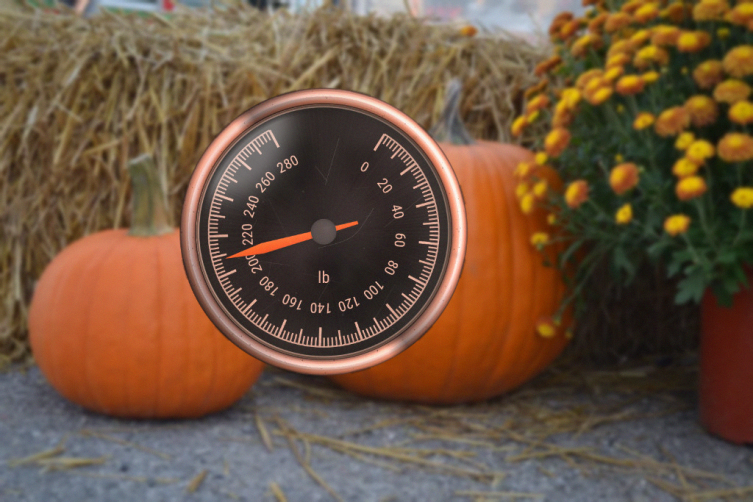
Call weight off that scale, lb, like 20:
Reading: 208
